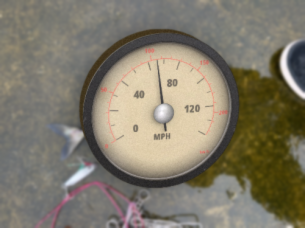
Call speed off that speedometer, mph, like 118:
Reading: 65
